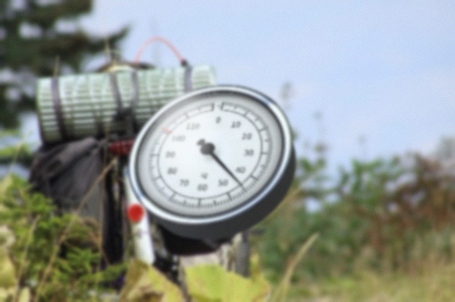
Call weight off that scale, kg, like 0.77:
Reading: 45
